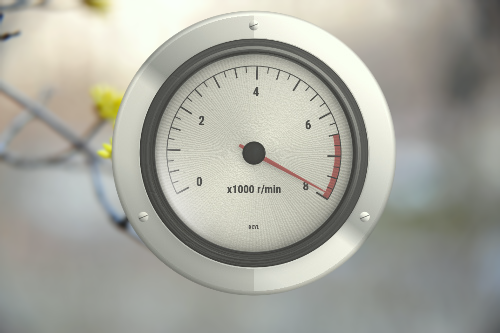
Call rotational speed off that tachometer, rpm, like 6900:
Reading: 7875
